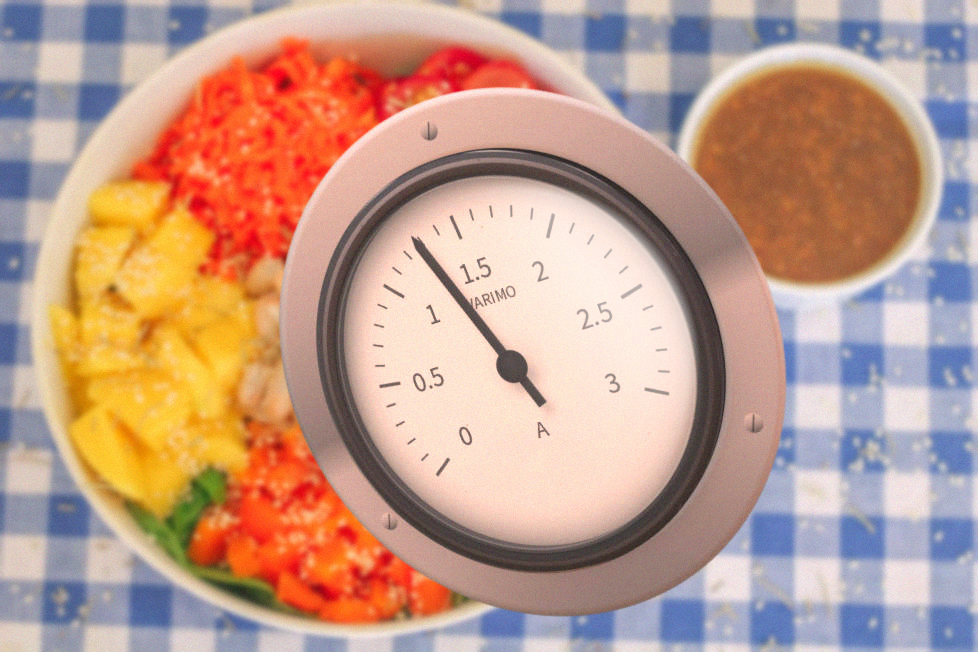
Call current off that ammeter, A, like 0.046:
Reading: 1.3
